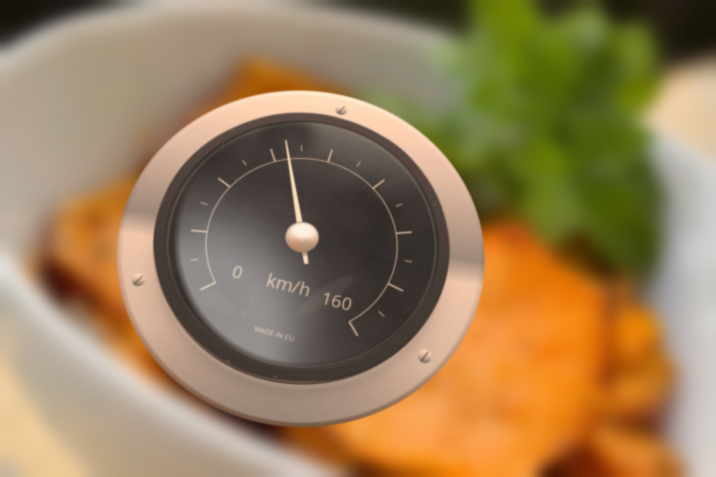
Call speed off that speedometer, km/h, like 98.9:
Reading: 65
